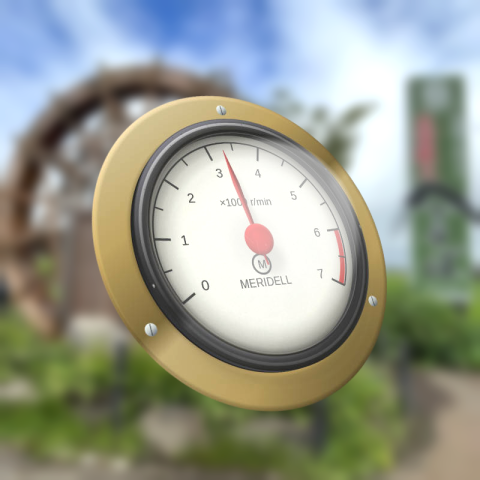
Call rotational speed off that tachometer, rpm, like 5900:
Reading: 3250
